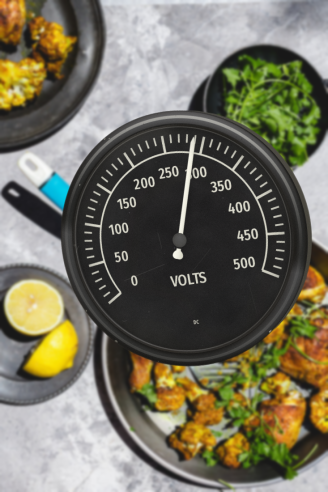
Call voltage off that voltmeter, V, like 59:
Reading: 290
